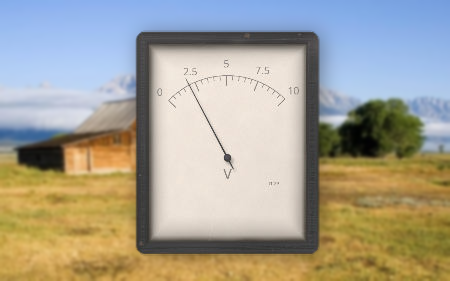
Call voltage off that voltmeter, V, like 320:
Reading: 2
